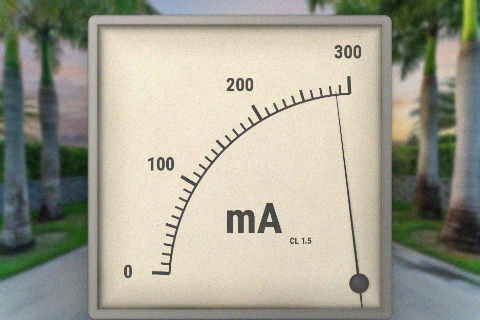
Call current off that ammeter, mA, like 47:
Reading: 285
